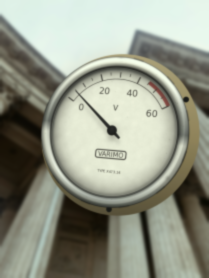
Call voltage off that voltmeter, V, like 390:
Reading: 5
